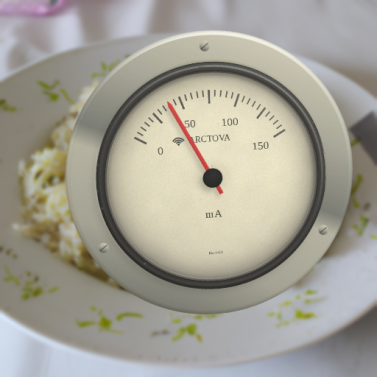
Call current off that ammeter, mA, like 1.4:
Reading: 40
